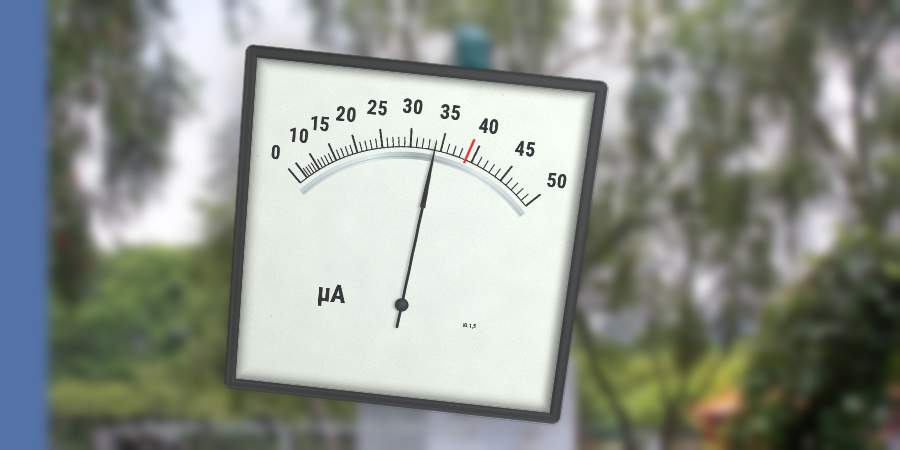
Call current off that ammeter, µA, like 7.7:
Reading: 34
